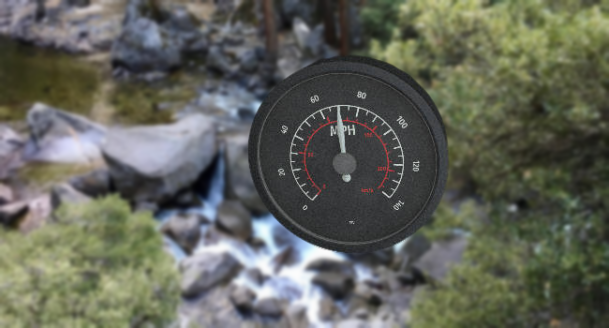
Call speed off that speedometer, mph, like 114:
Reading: 70
